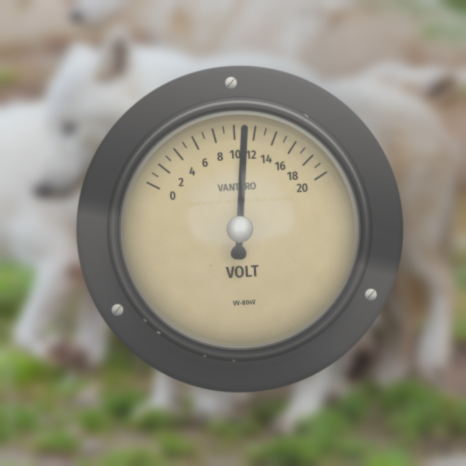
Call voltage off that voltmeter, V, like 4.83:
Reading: 11
